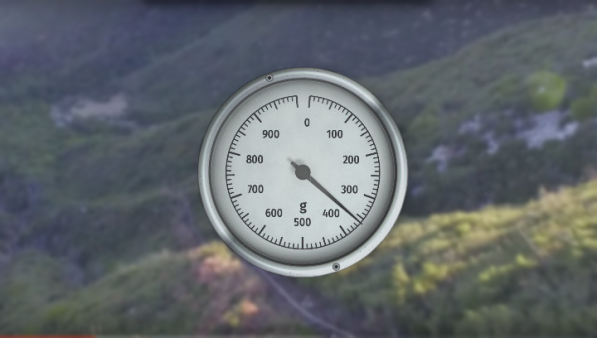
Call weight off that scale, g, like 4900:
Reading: 360
